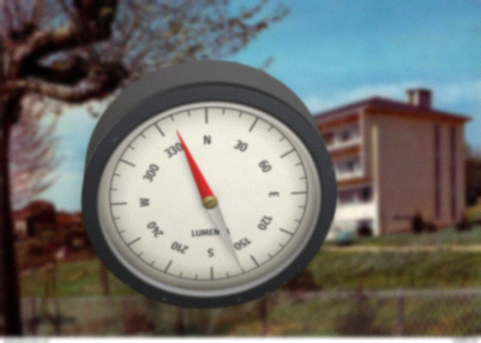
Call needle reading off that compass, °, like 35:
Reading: 340
